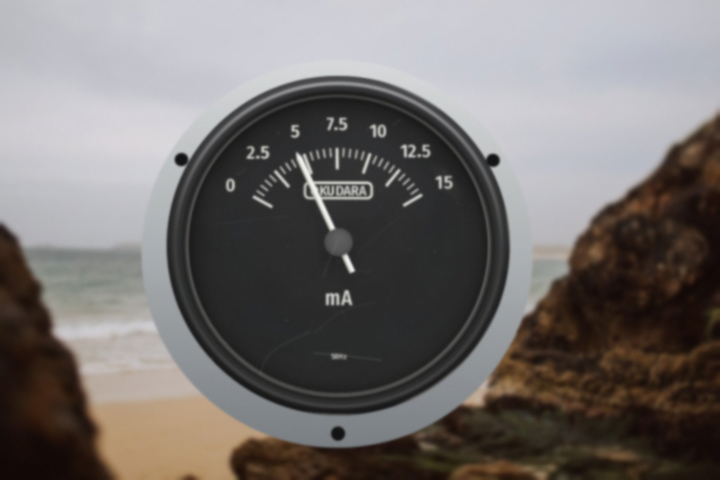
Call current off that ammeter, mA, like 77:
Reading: 4.5
